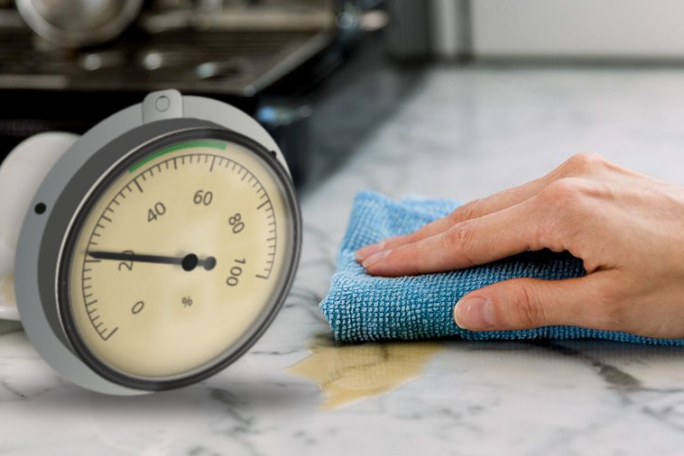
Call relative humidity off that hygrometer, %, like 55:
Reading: 22
